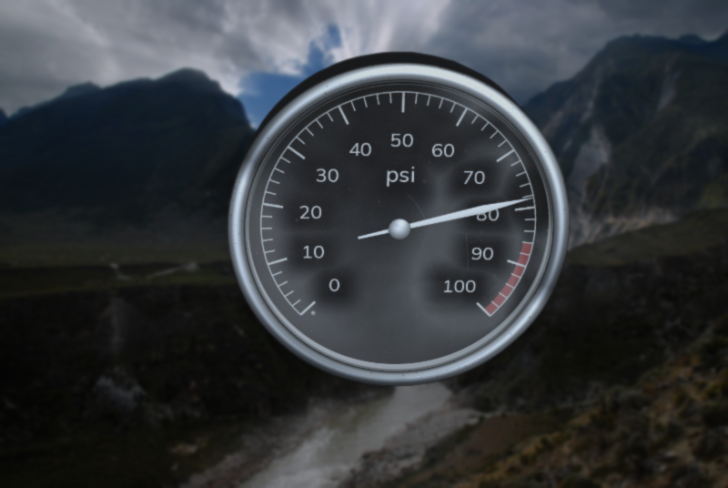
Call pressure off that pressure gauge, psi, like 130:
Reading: 78
